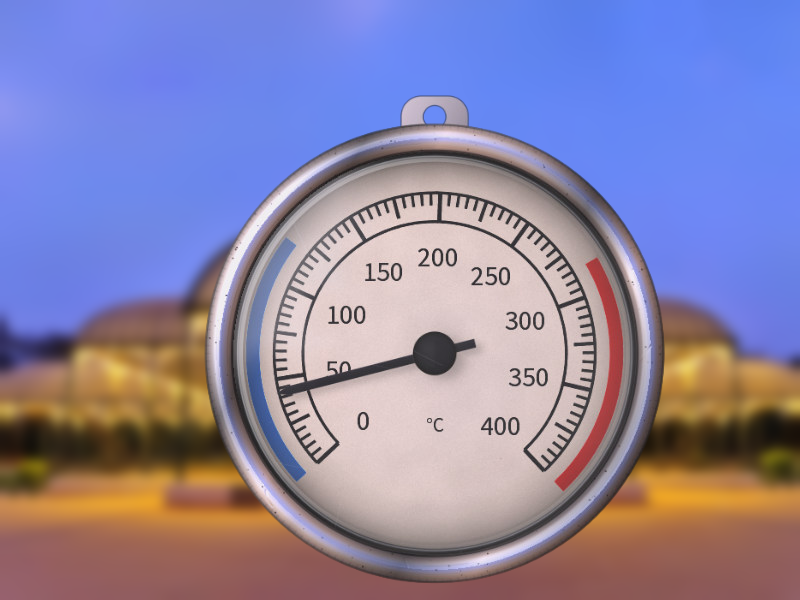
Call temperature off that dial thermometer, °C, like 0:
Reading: 42.5
